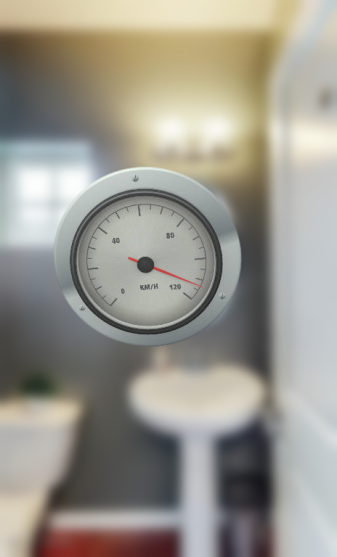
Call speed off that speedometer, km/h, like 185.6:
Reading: 112.5
